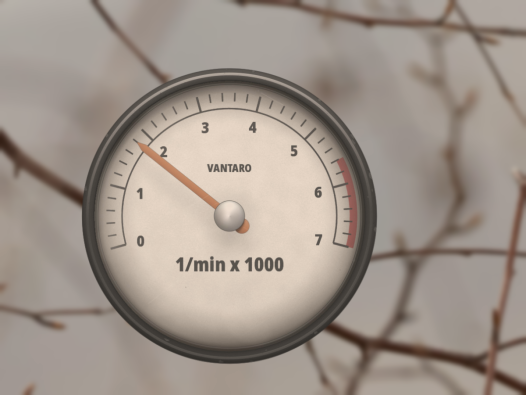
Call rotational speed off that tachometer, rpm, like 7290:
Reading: 1800
